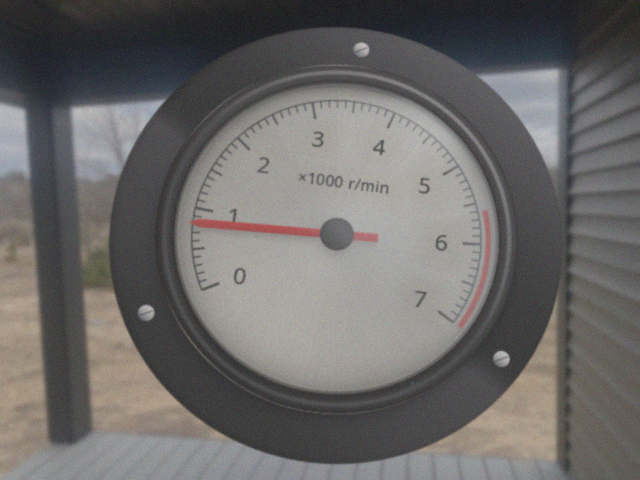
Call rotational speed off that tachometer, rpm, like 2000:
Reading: 800
